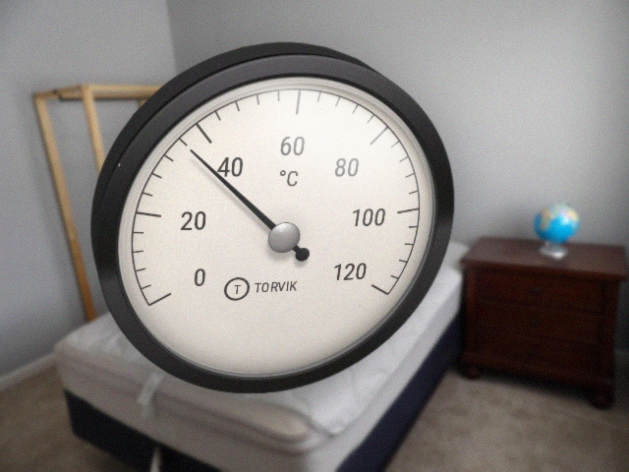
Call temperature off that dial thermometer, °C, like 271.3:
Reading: 36
